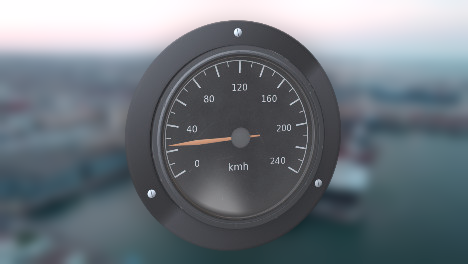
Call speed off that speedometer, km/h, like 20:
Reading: 25
